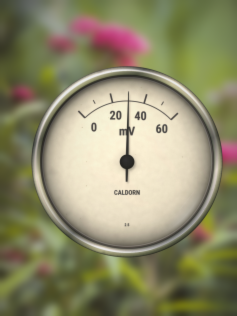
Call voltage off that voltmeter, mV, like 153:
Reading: 30
